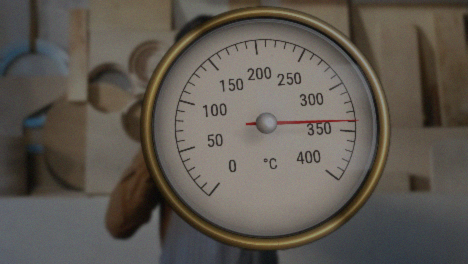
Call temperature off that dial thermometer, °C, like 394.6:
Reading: 340
